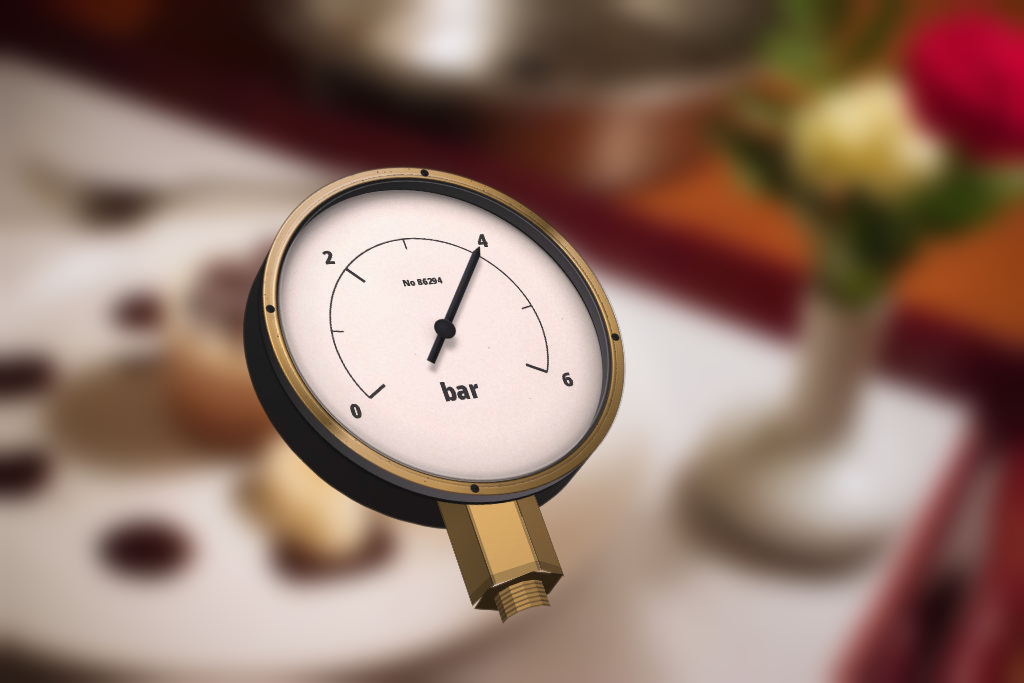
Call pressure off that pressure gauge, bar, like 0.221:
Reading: 4
